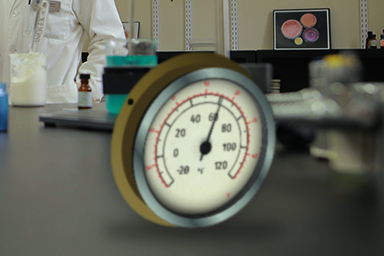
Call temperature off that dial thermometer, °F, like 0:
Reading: 60
